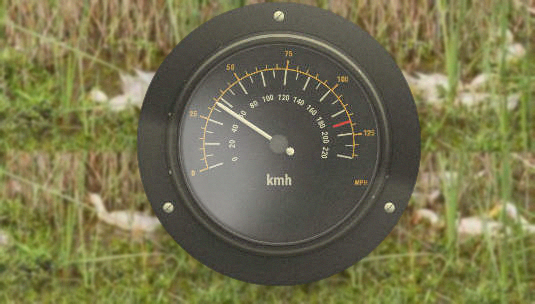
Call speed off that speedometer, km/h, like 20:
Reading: 55
